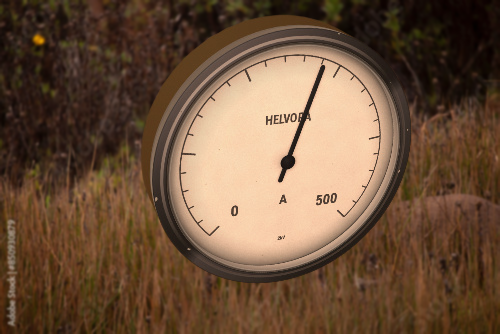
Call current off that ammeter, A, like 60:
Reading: 280
